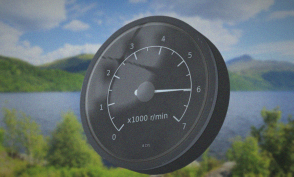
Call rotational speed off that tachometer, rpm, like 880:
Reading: 6000
